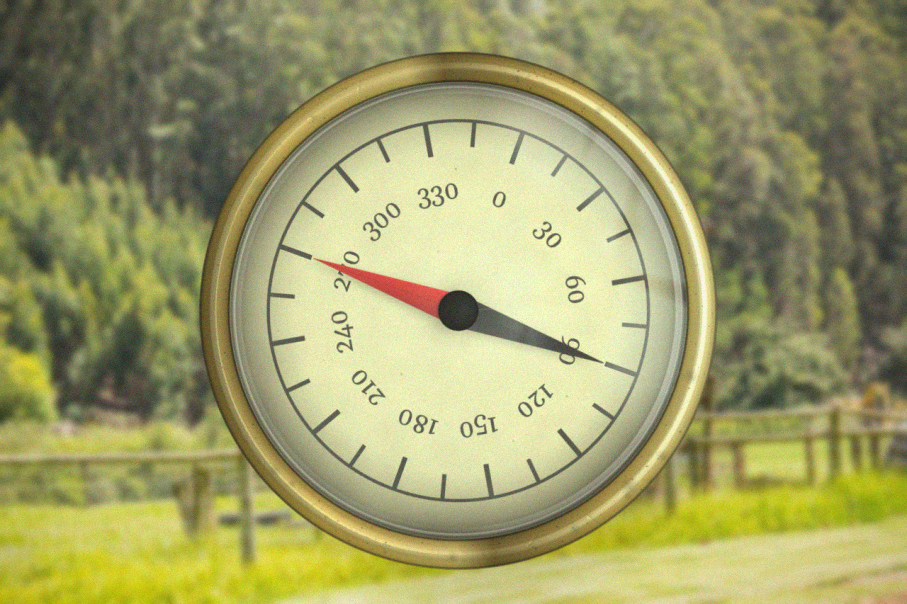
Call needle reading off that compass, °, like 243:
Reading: 270
